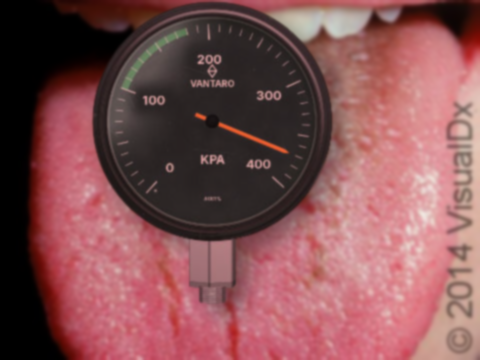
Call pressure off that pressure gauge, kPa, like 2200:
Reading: 370
